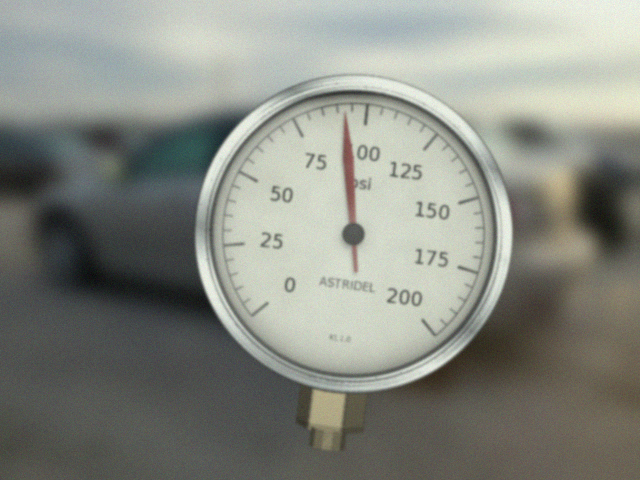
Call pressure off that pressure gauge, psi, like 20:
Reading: 92.5
